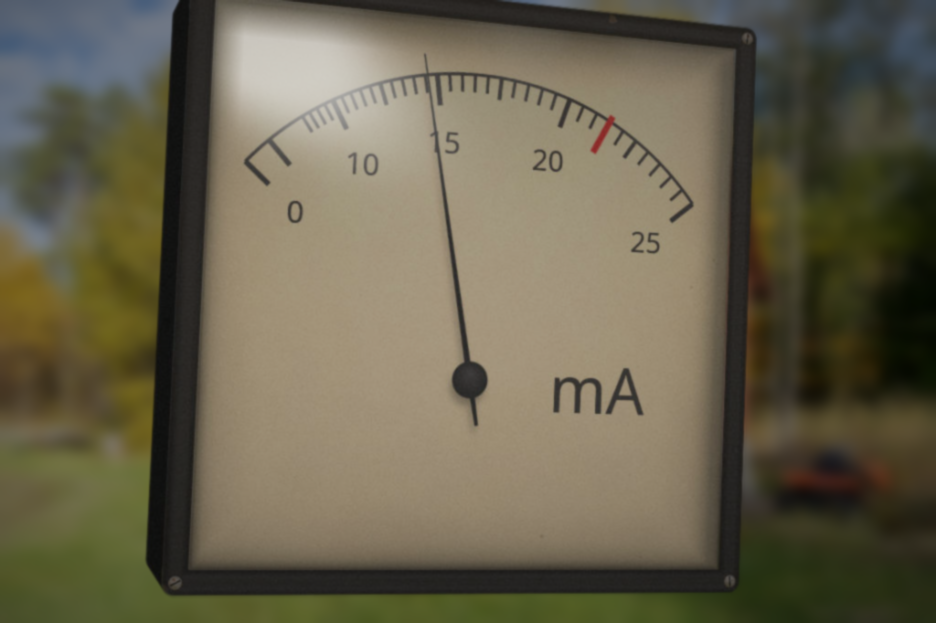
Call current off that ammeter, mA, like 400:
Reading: 14.5
